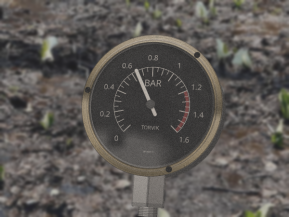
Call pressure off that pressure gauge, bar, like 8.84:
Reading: 0.65
